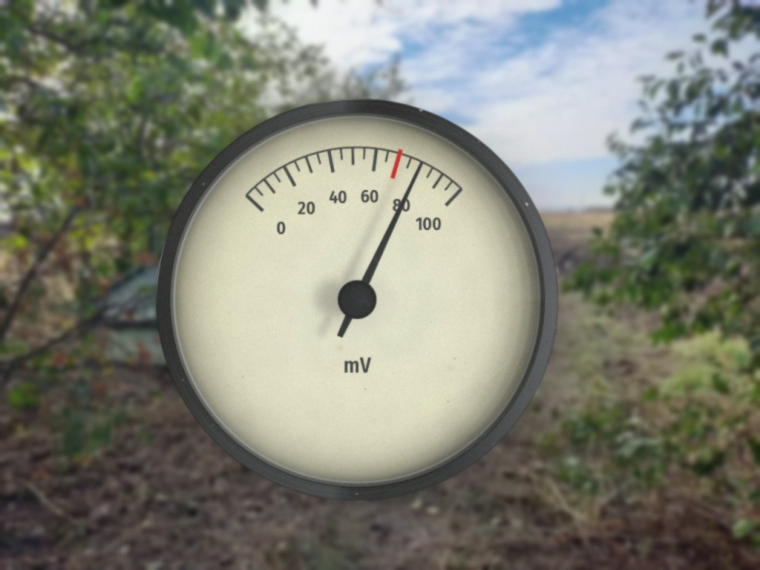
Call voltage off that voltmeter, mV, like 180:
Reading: 80
